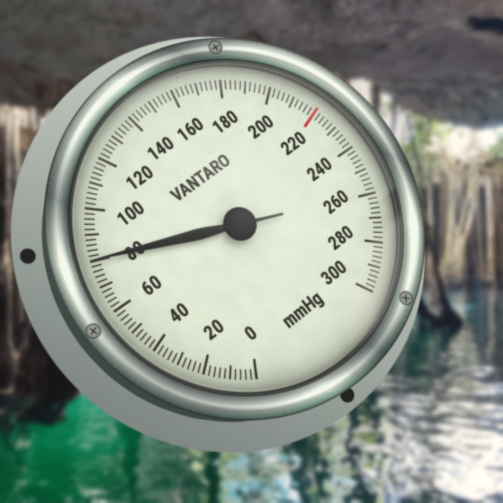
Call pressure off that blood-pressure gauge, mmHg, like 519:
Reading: 80
